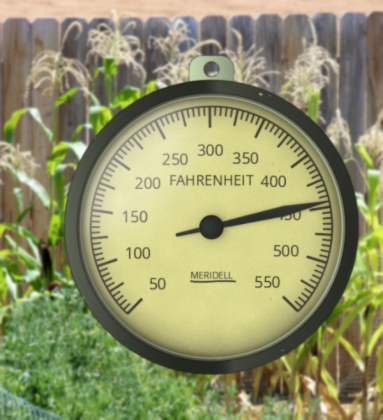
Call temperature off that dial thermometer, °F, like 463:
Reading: 445
